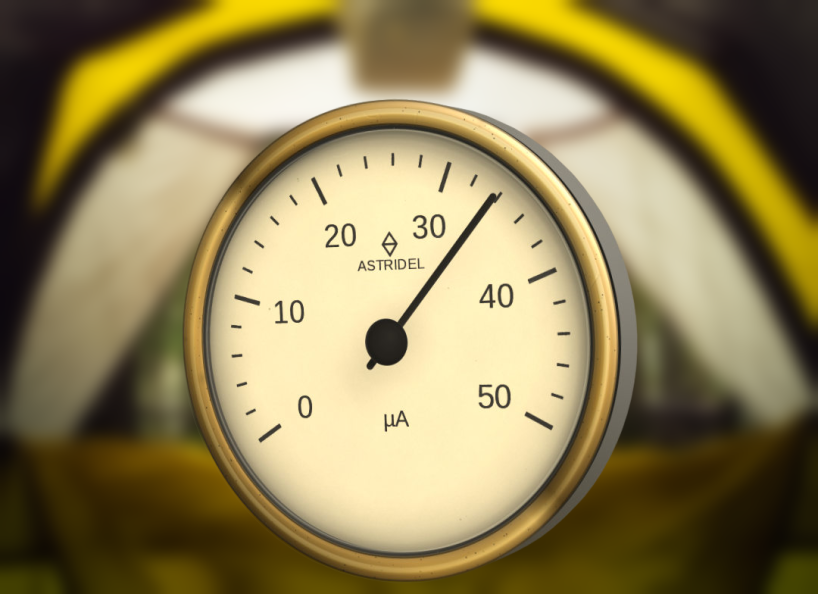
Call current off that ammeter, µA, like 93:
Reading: 34
